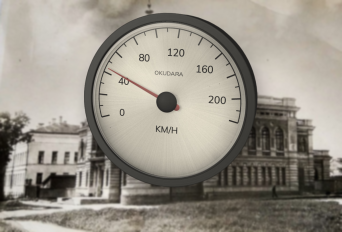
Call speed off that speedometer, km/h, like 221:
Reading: 45
